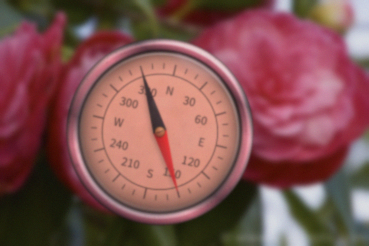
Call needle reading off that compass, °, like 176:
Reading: 150
